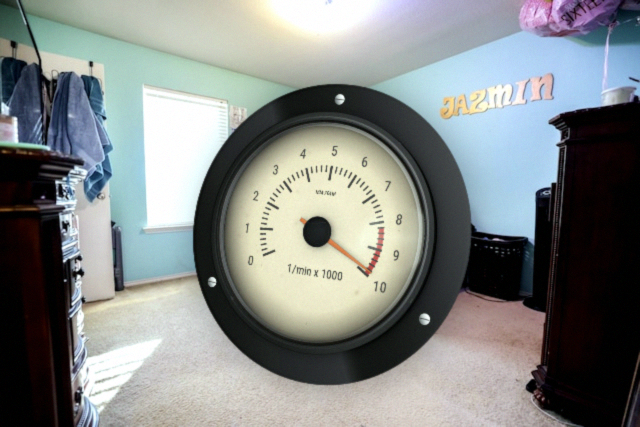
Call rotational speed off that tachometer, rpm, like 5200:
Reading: 9800
